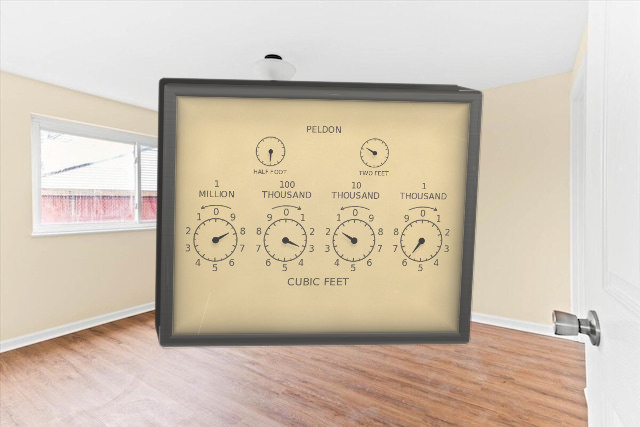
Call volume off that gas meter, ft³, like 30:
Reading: 831600
